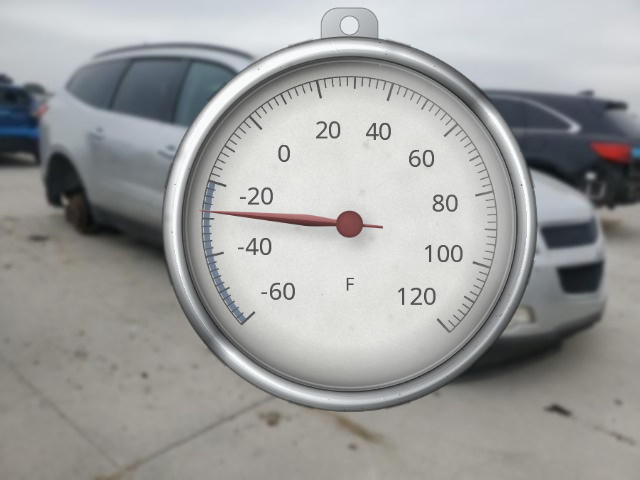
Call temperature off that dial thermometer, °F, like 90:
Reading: -28
